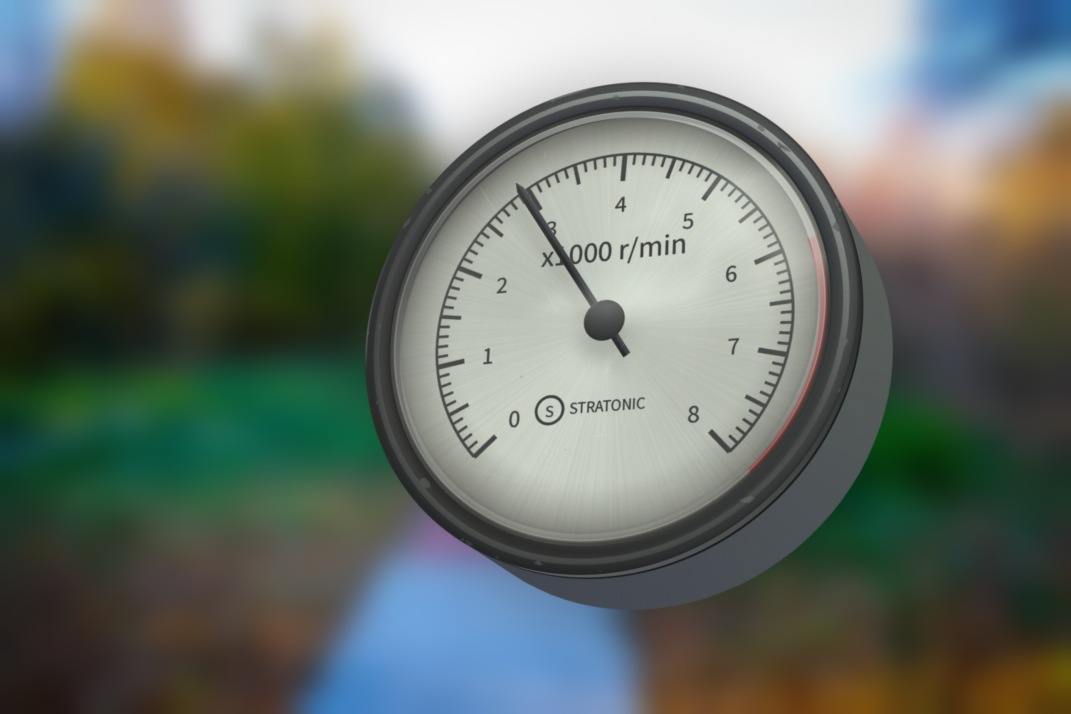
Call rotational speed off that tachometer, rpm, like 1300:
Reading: 2950
